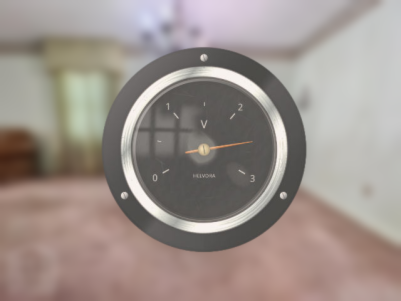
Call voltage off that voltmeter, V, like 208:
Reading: 2.5
